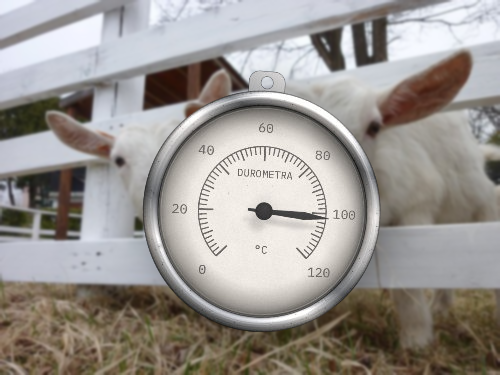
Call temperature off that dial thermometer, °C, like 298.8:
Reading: 102
